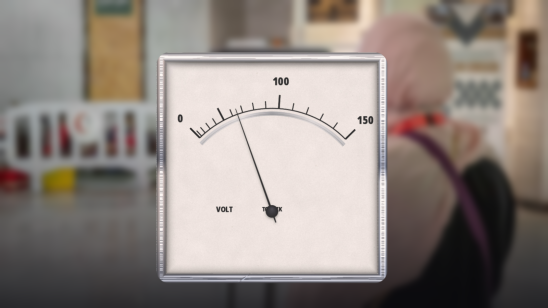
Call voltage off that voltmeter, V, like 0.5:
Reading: 65
